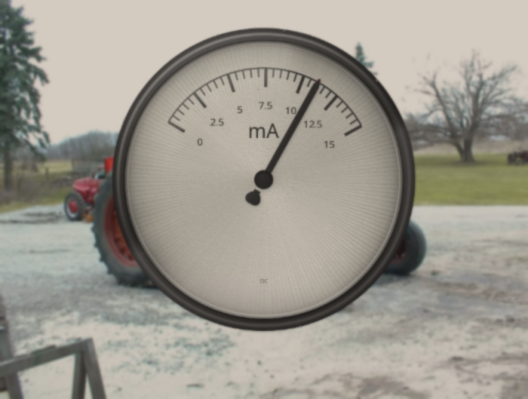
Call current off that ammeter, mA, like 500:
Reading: 11
